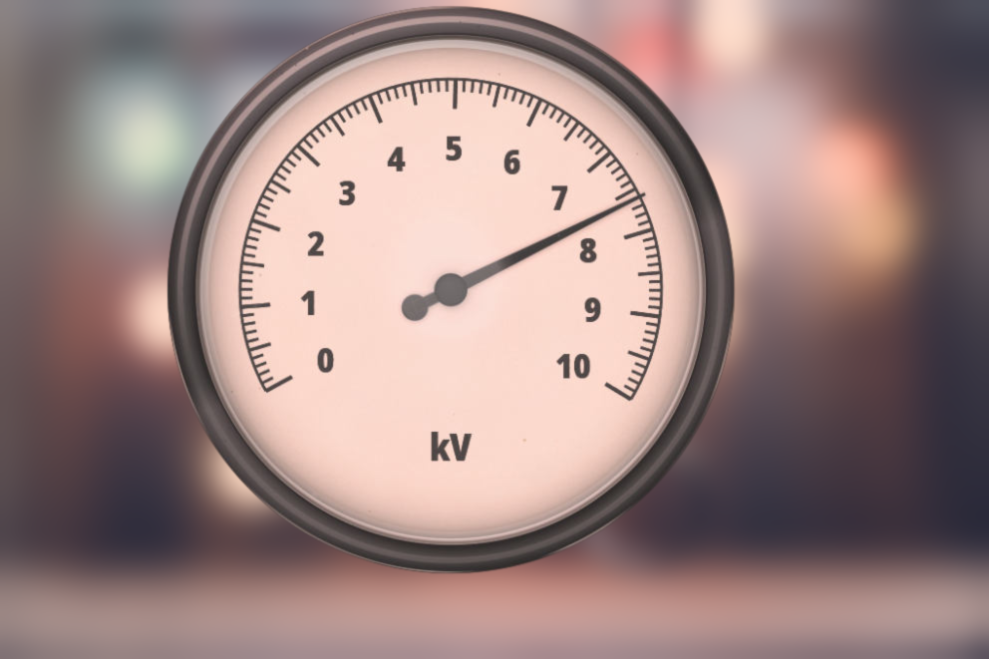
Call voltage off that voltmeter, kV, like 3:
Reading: 7.6
